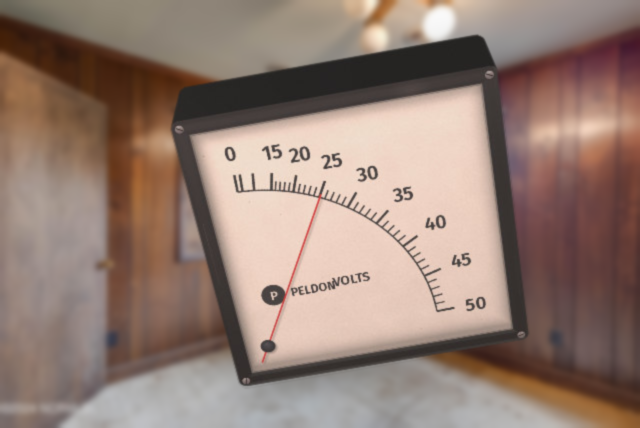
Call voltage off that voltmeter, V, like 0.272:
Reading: 25
